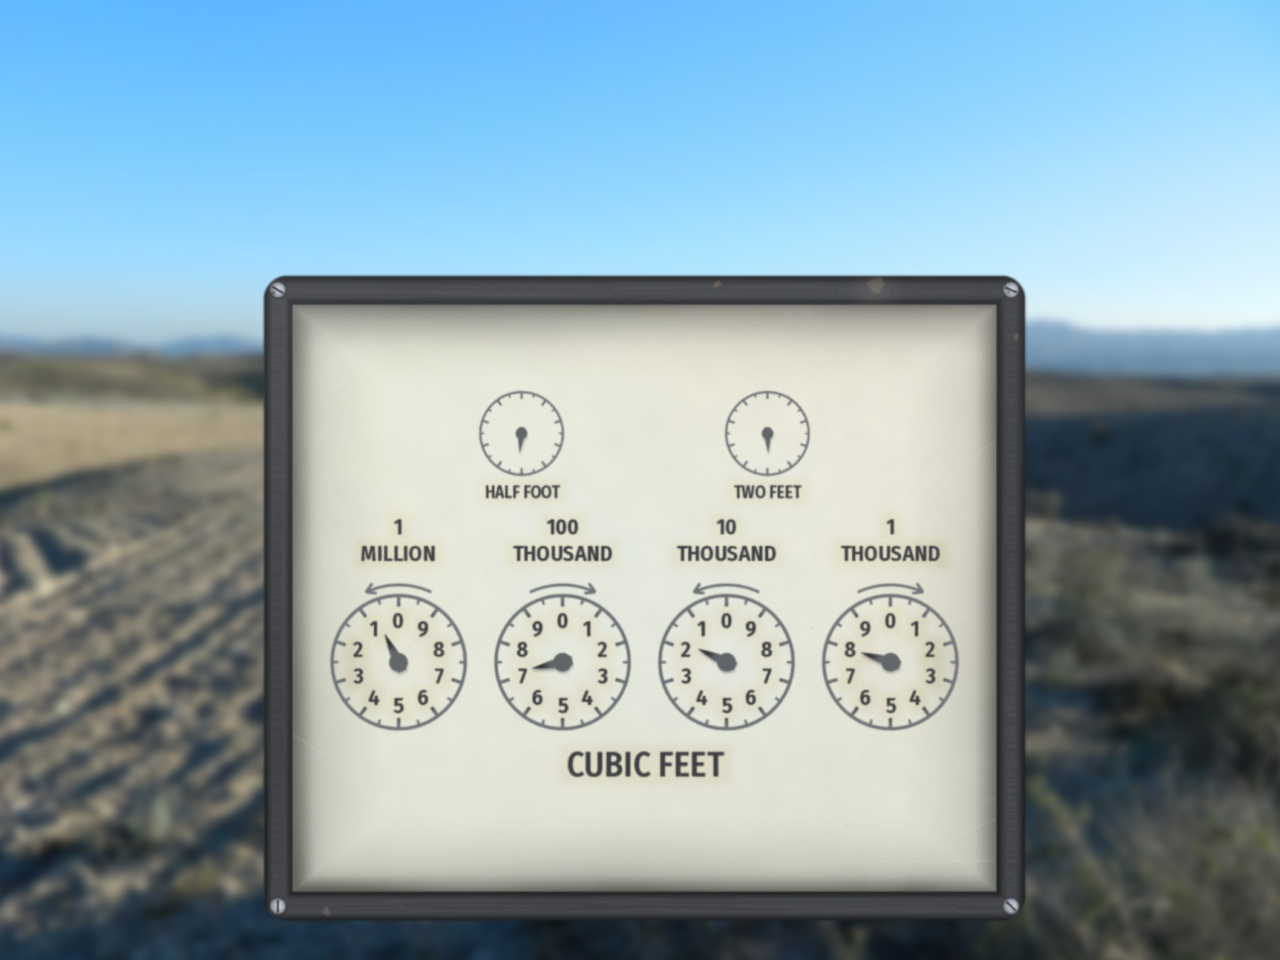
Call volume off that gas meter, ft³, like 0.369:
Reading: 71800
